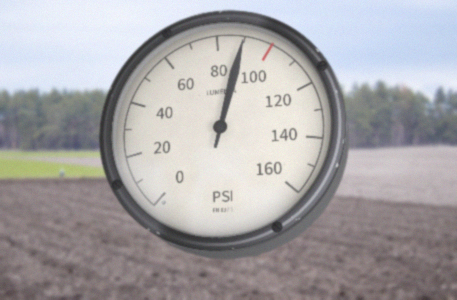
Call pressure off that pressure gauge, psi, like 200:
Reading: 90
